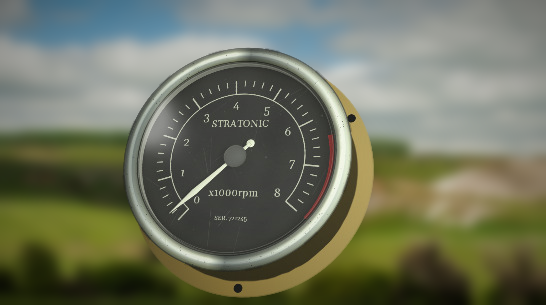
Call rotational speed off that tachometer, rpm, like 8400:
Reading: 200
